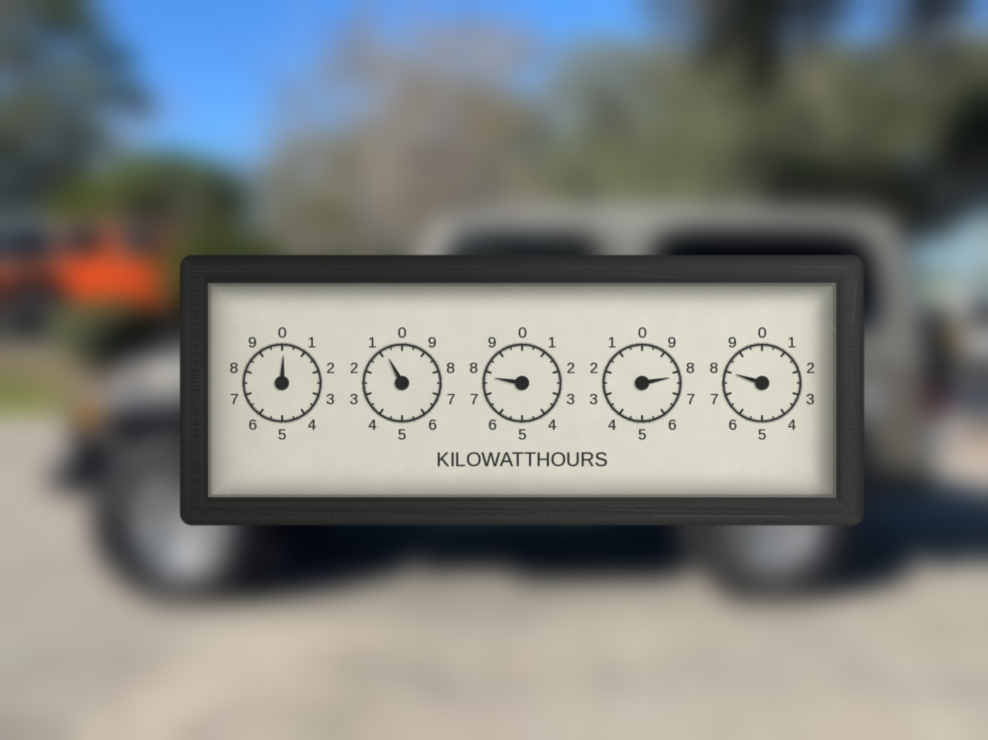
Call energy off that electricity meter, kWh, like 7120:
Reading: 778
